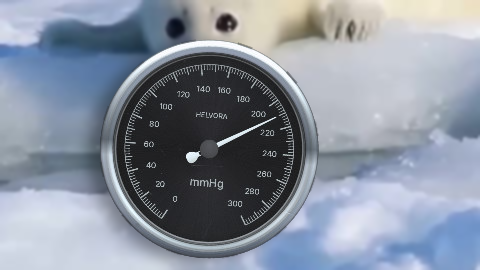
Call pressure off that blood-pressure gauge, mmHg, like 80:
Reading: 210
